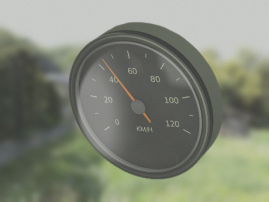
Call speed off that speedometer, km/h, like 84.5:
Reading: 45
